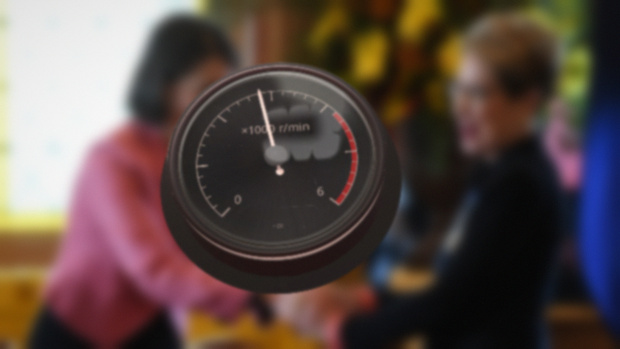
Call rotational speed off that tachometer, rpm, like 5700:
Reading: 2800
